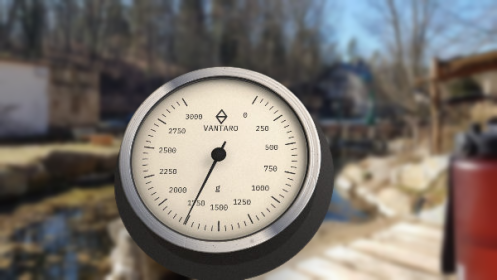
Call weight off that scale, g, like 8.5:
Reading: 1750
